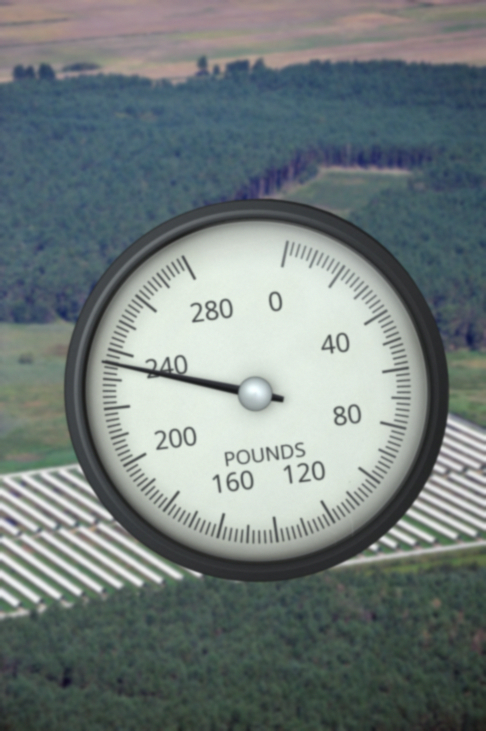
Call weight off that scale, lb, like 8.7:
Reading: 236
